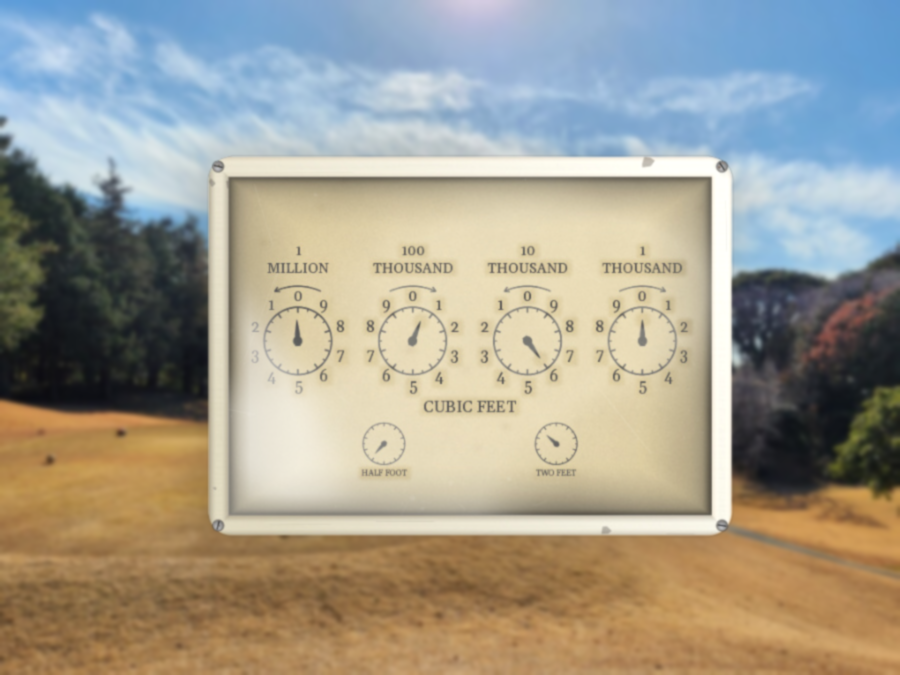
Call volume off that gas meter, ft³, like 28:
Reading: 6000
